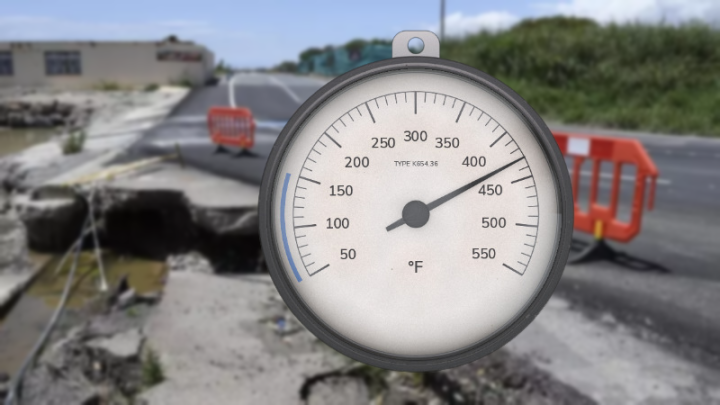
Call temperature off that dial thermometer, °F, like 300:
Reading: 430
